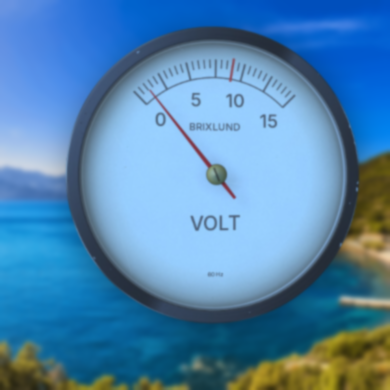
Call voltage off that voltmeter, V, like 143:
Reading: 1
